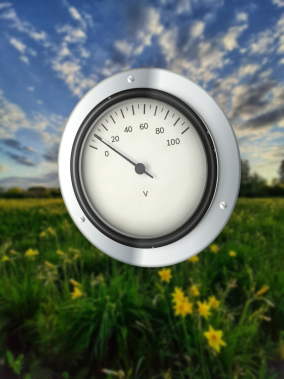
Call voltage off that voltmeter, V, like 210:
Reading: 10
